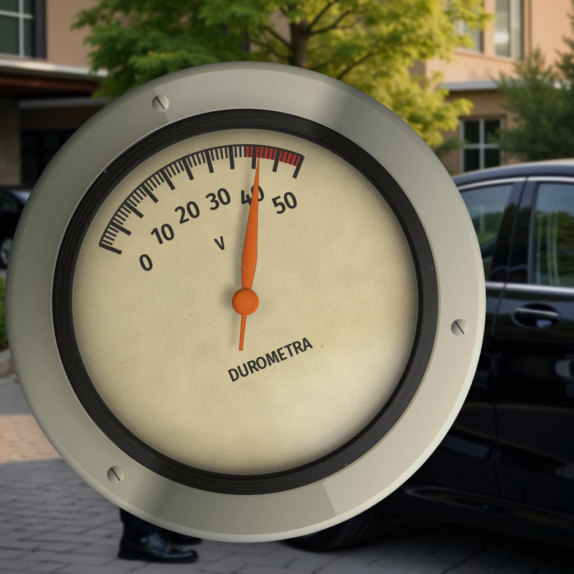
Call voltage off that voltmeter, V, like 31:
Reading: 41
